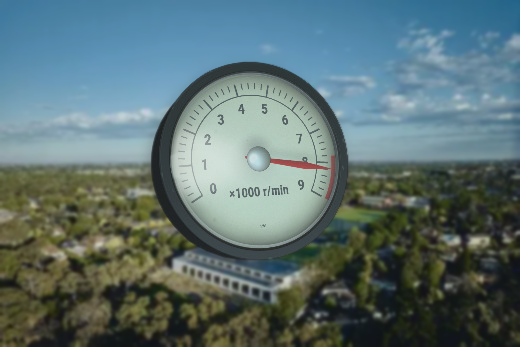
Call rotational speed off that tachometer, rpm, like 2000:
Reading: 8200
